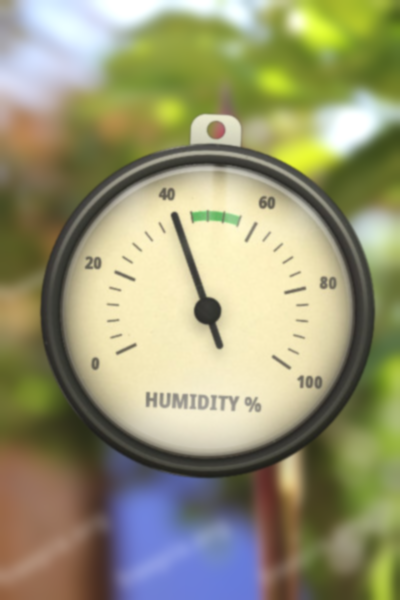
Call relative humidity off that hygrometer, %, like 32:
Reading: 40
